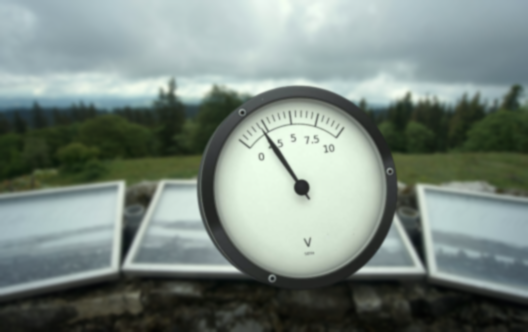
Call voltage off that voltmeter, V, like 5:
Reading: 2
